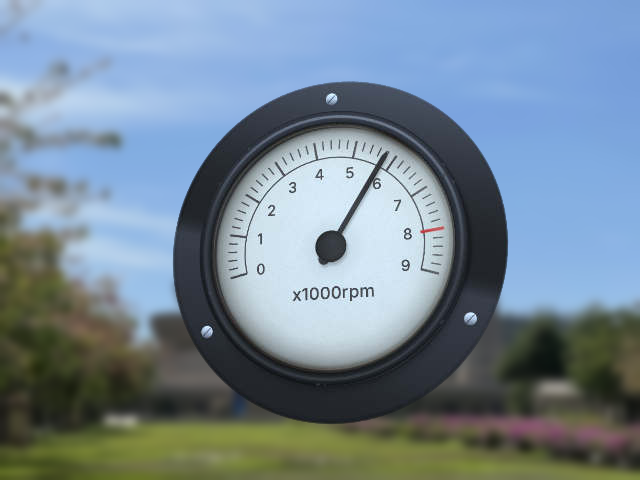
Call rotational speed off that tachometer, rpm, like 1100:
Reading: 5800
